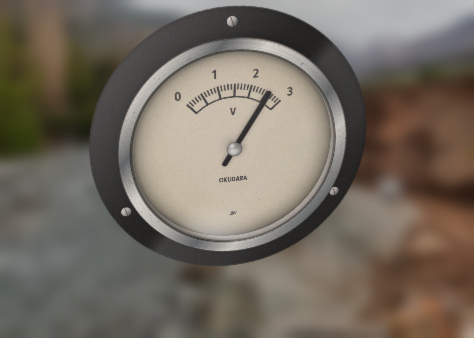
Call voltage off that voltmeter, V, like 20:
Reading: 2.5
